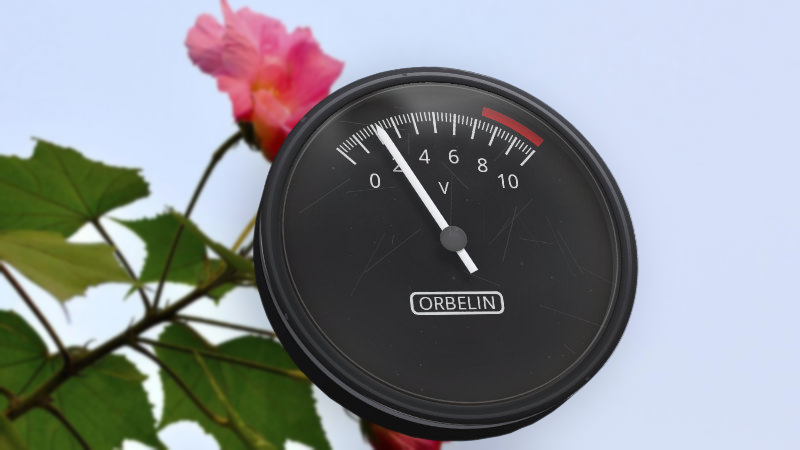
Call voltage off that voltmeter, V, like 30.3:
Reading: 2
